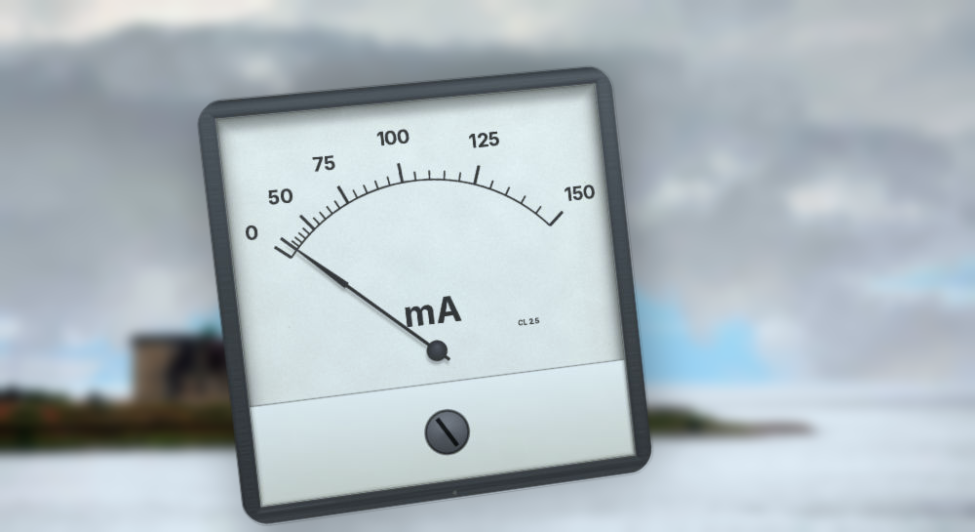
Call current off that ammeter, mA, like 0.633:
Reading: 25
